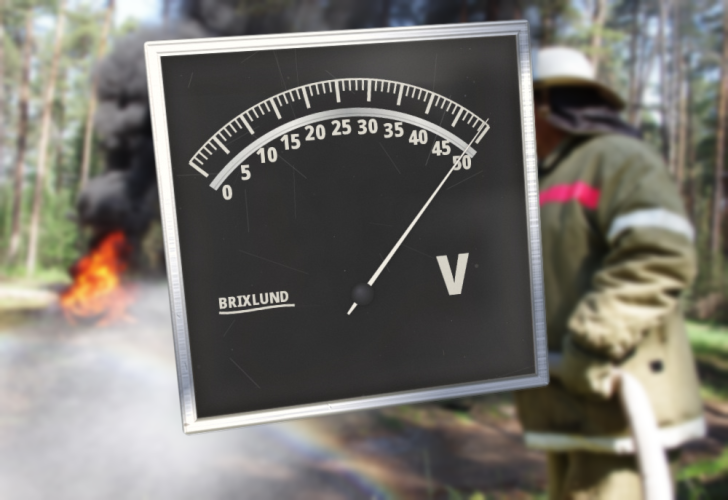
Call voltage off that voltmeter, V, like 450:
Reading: 49
